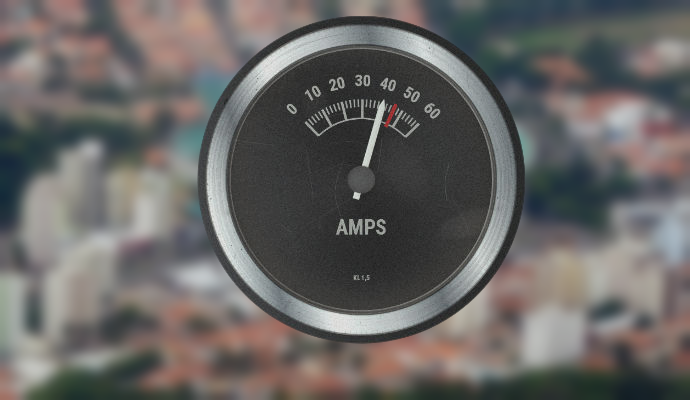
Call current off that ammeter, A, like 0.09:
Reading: 40
